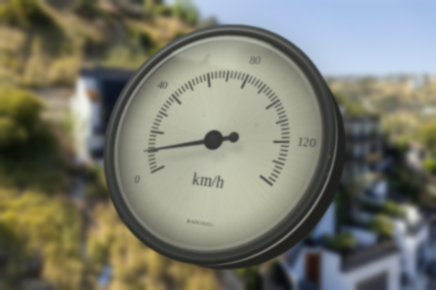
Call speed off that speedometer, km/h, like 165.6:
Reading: 10
